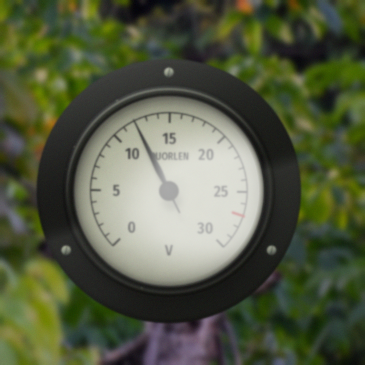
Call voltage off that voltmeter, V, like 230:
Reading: 12
